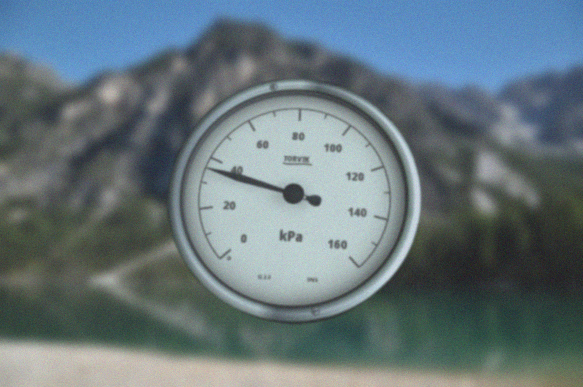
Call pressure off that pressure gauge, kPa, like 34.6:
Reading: 35
